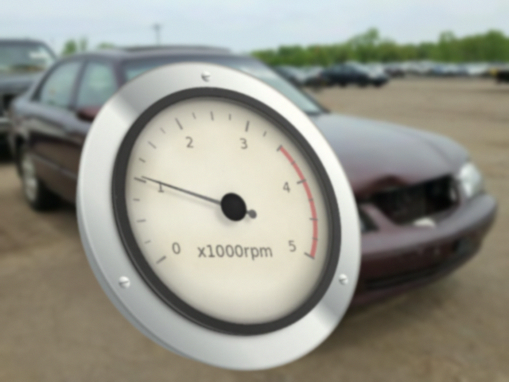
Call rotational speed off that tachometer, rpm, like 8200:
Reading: 1000
